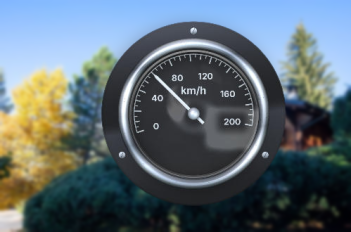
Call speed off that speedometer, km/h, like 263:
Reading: 60
